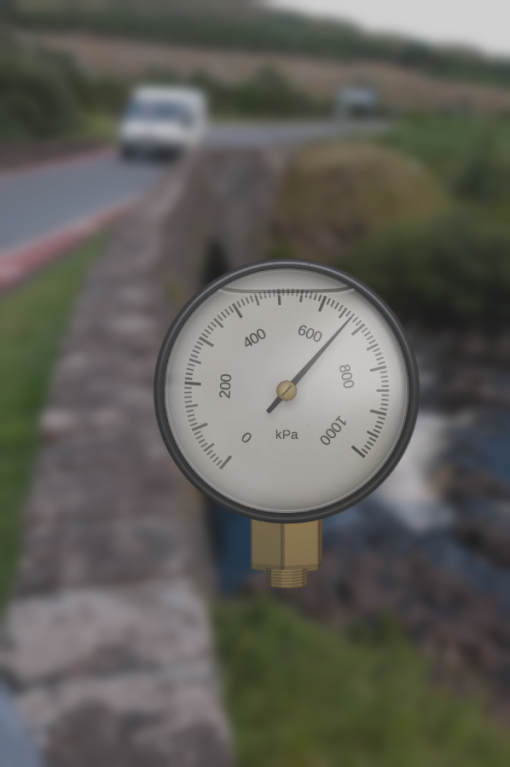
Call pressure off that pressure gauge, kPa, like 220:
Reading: 670
